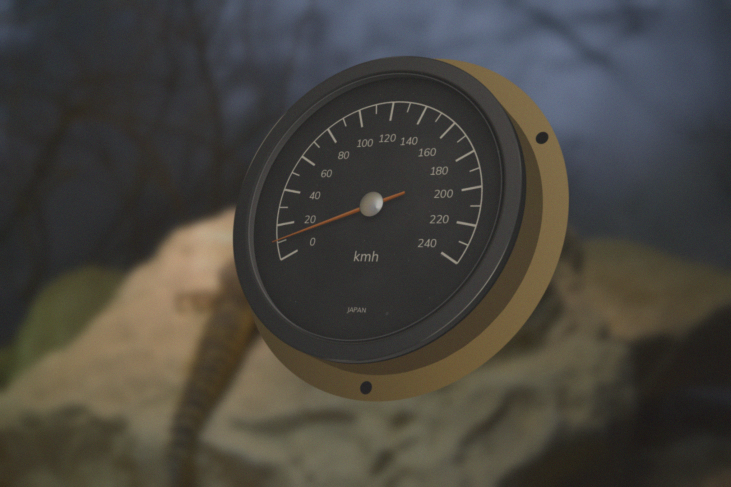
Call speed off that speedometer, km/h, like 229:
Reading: 10
